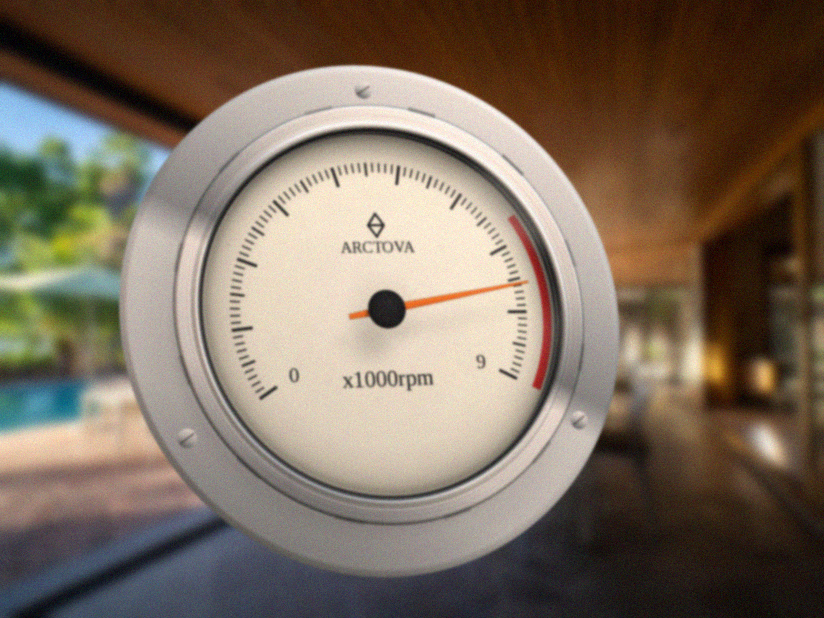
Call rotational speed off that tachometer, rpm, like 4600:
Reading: 7600
